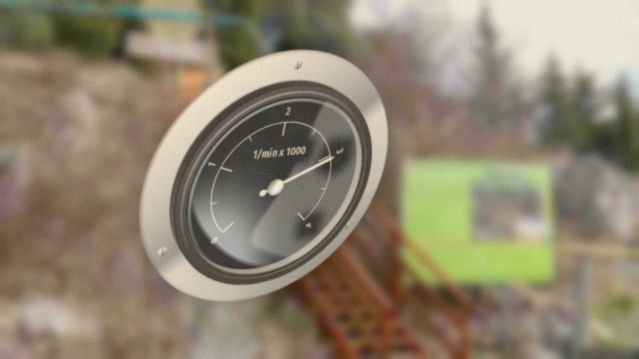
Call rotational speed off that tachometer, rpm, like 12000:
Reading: 3000
